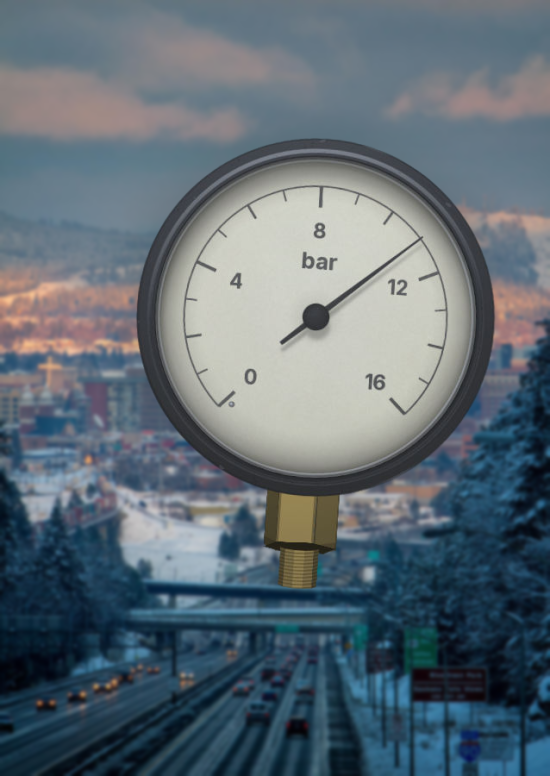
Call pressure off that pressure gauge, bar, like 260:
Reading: 11
